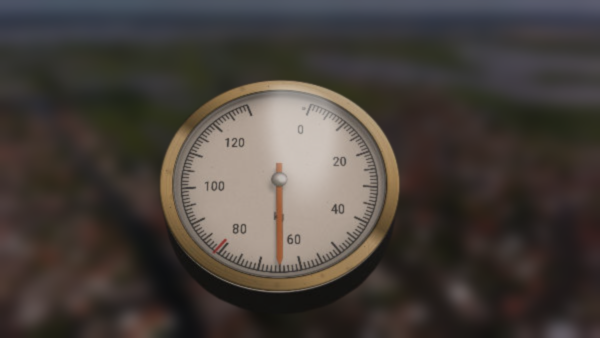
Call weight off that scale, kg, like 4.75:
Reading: 65
